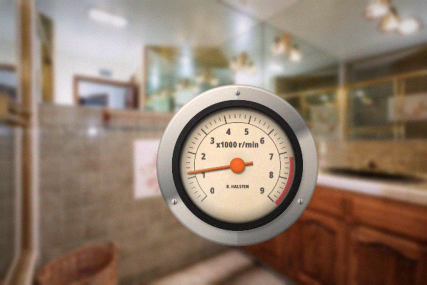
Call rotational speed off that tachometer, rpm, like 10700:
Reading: 1200
